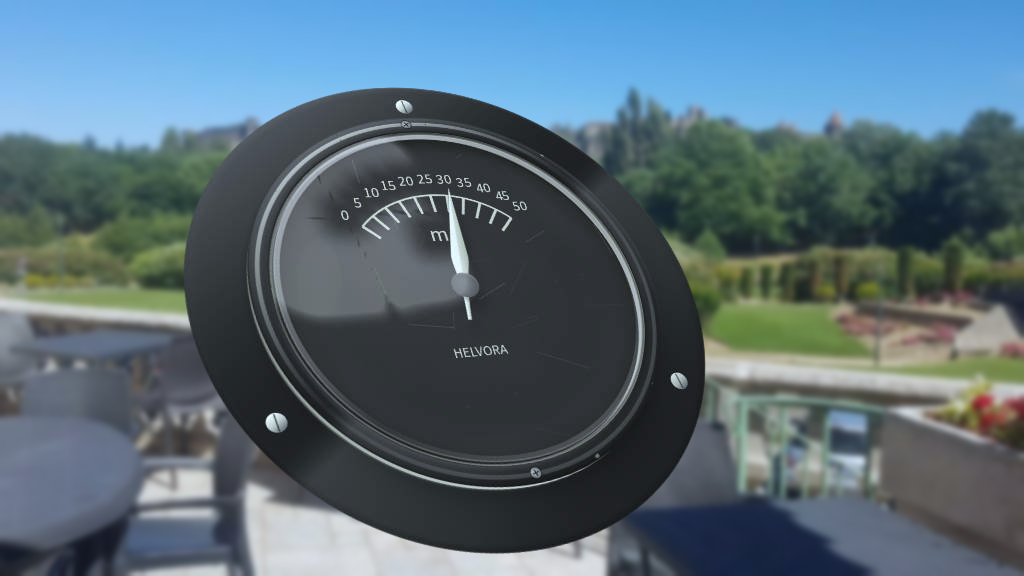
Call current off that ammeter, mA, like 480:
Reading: 30
